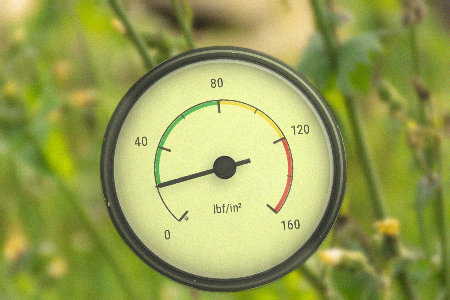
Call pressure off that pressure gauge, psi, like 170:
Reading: 20
